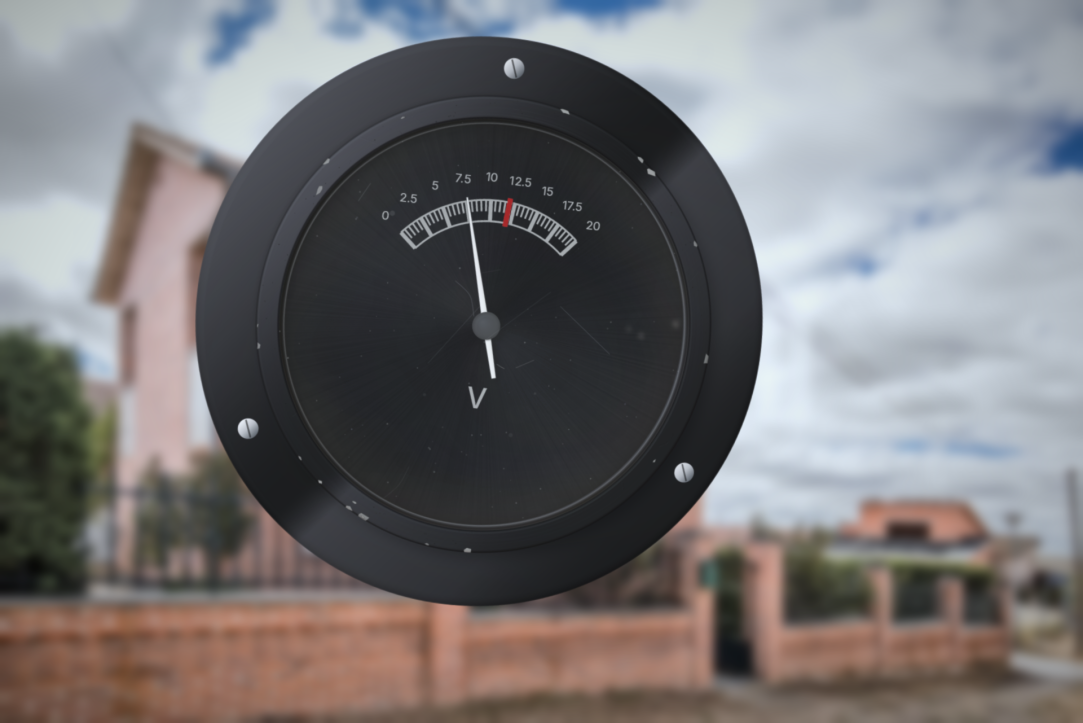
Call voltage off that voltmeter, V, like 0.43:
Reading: 7.5
